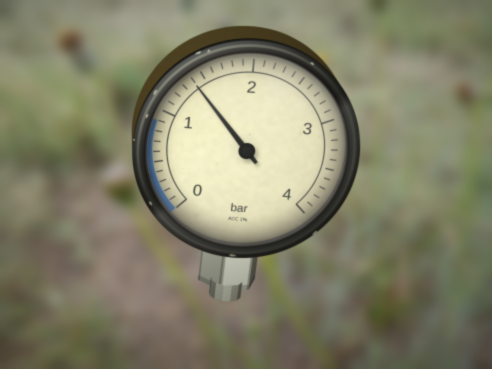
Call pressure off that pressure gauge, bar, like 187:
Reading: 1.4
